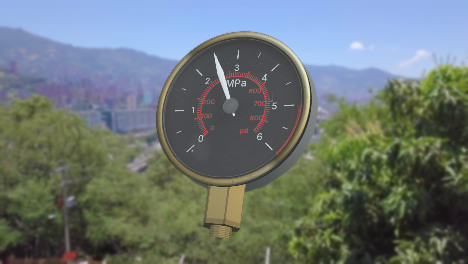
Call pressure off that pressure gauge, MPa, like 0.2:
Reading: 2.5
